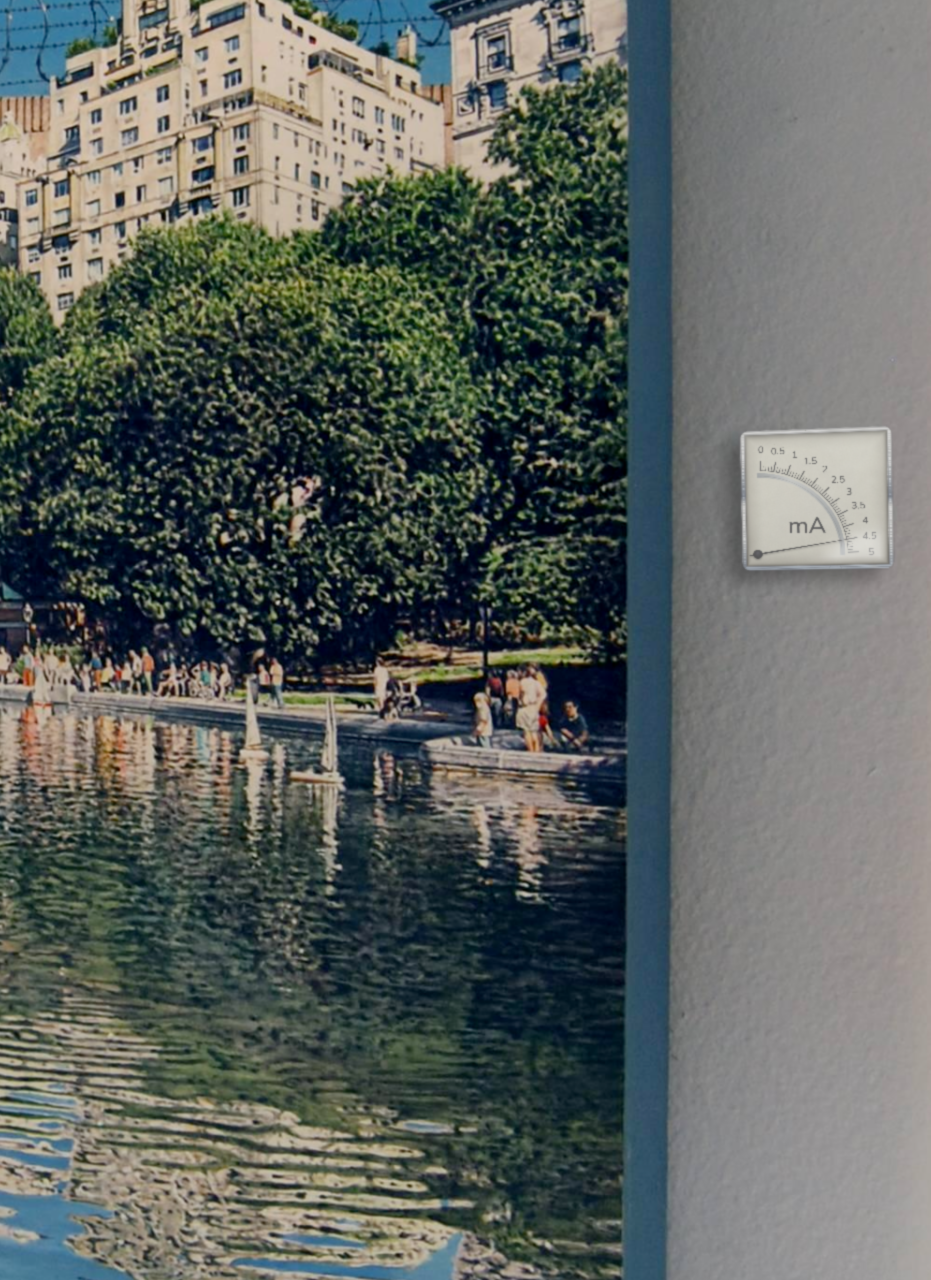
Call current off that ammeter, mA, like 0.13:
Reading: 4.5
